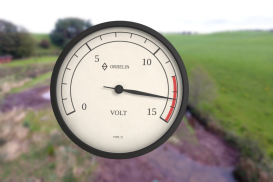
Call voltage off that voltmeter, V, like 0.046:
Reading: 13.5
